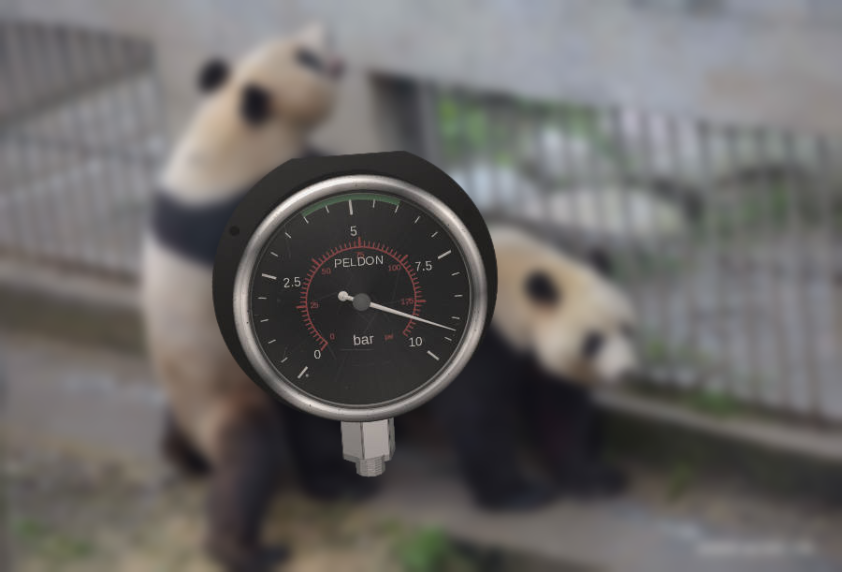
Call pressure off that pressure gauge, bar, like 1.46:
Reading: 9.25
